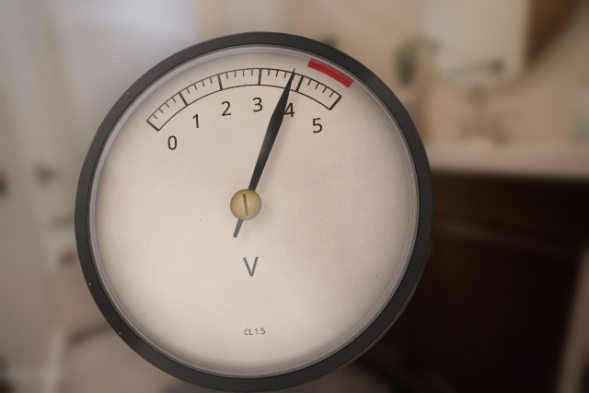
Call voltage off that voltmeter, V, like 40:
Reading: 3.8
